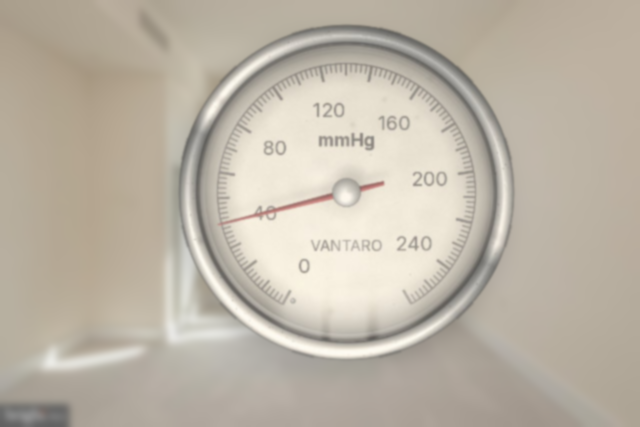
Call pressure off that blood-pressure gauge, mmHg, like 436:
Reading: 40
